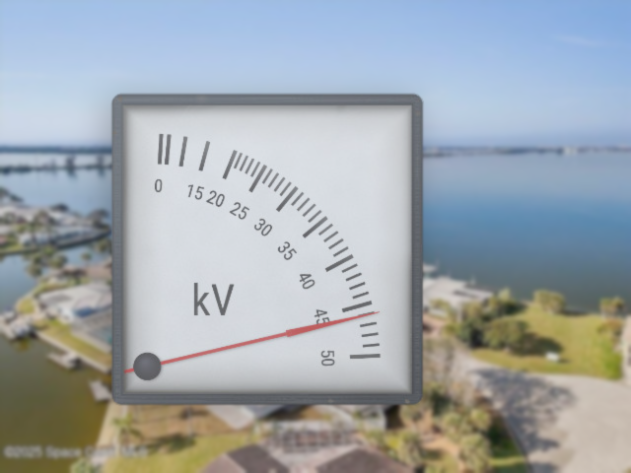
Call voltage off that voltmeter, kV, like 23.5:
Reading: 46
